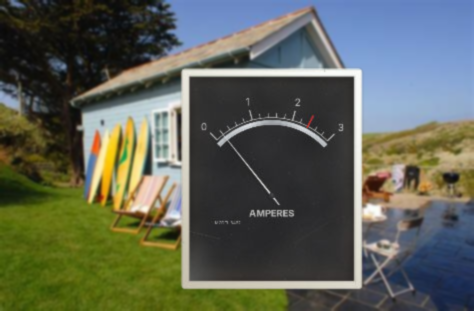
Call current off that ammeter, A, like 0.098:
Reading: 0.2
